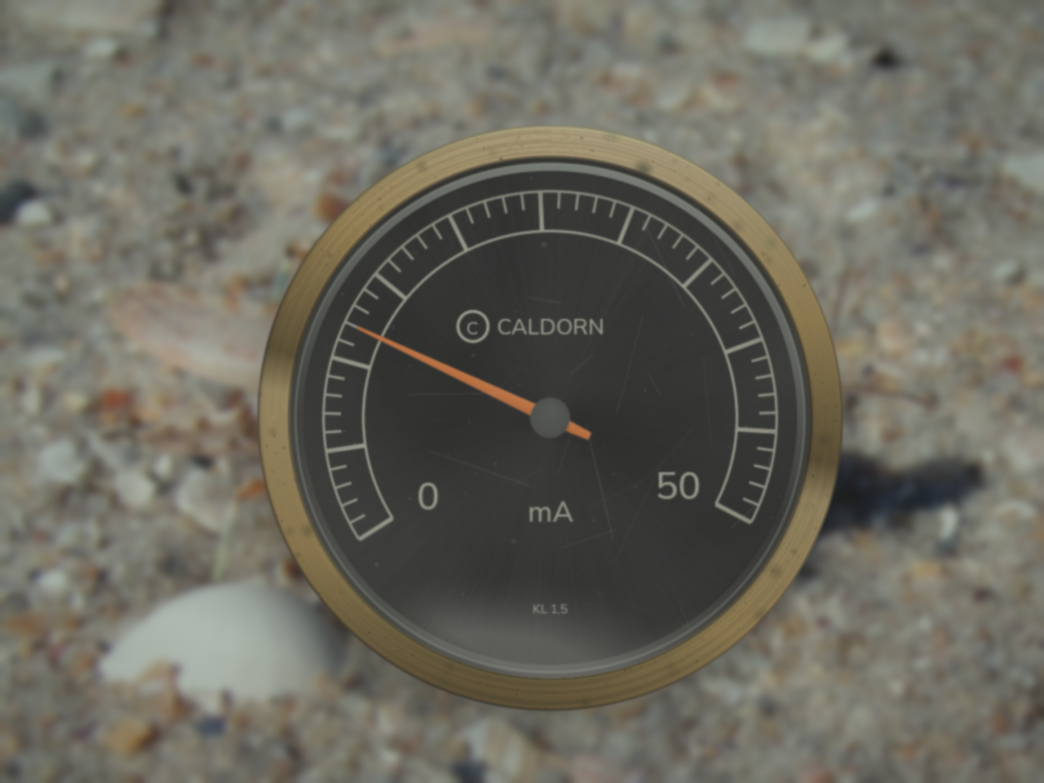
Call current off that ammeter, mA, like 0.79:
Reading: 12
